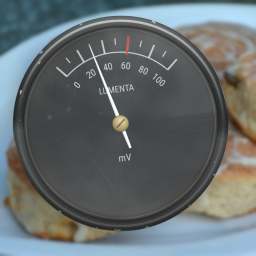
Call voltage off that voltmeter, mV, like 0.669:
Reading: 30
